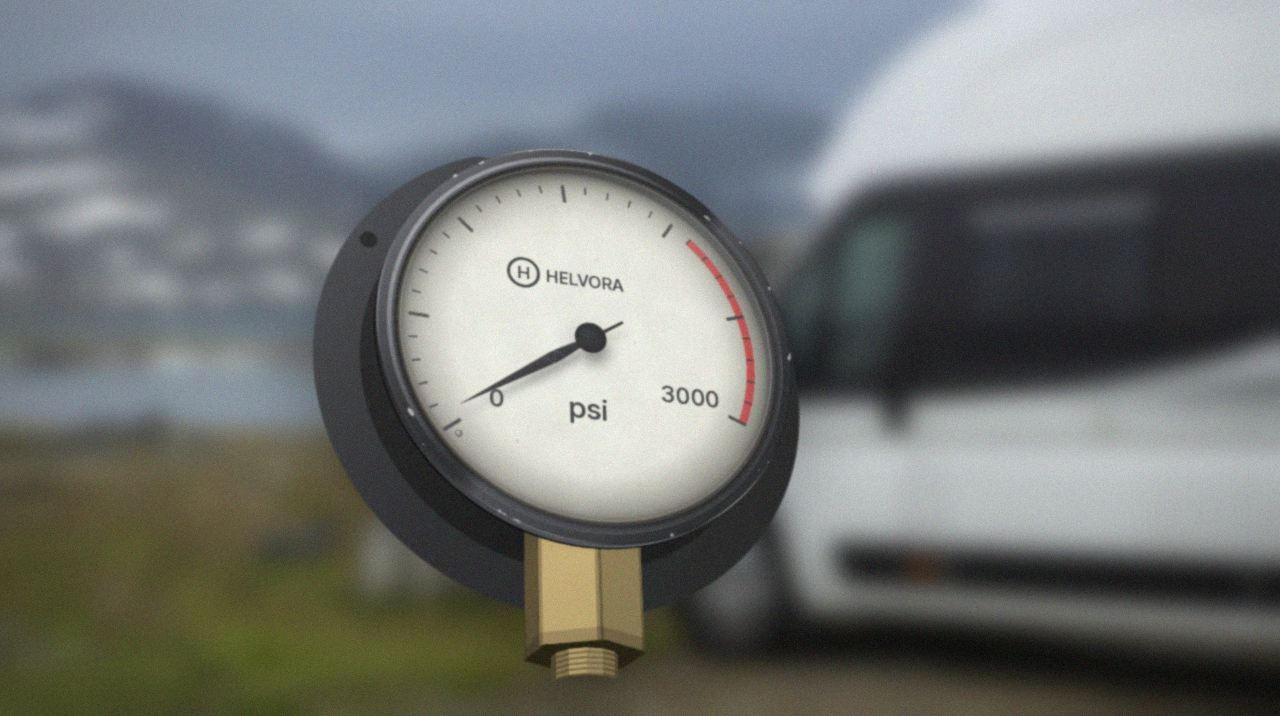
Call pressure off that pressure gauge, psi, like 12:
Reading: 50
